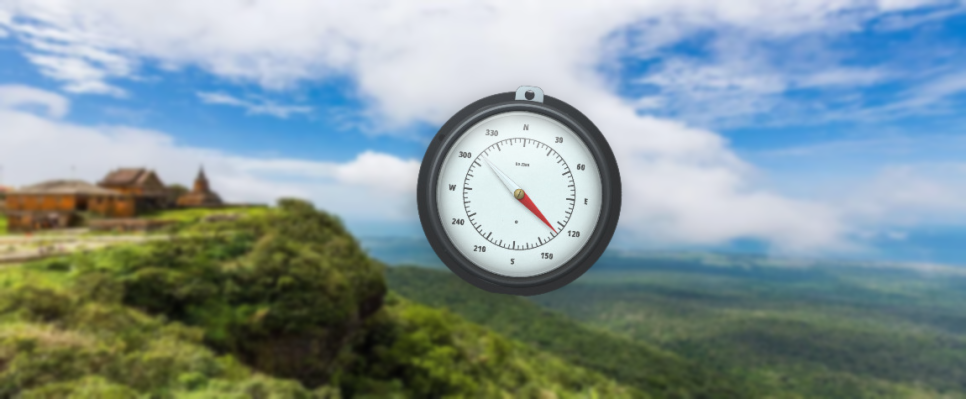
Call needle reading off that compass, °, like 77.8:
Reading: 130
